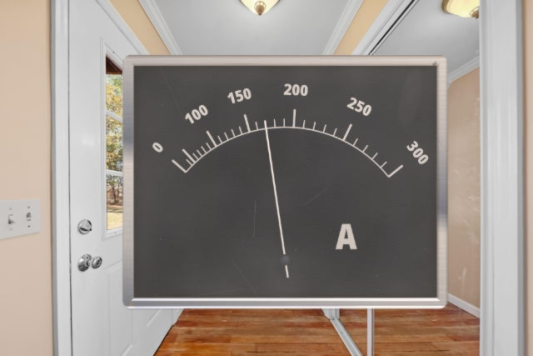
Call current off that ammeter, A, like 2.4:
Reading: 170
